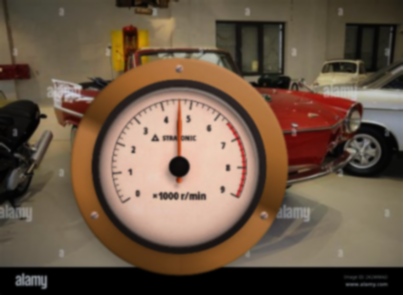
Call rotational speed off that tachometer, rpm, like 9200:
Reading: 4600
